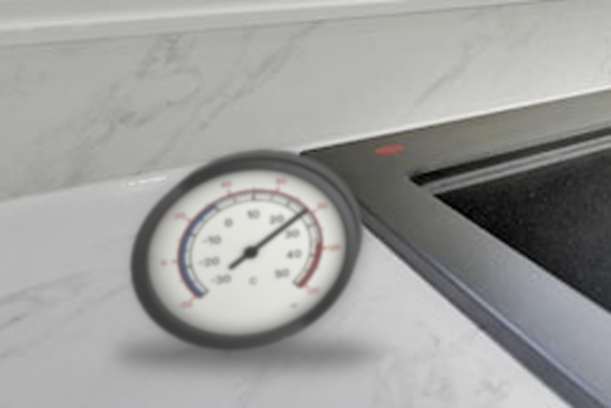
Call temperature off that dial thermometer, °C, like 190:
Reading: 25
